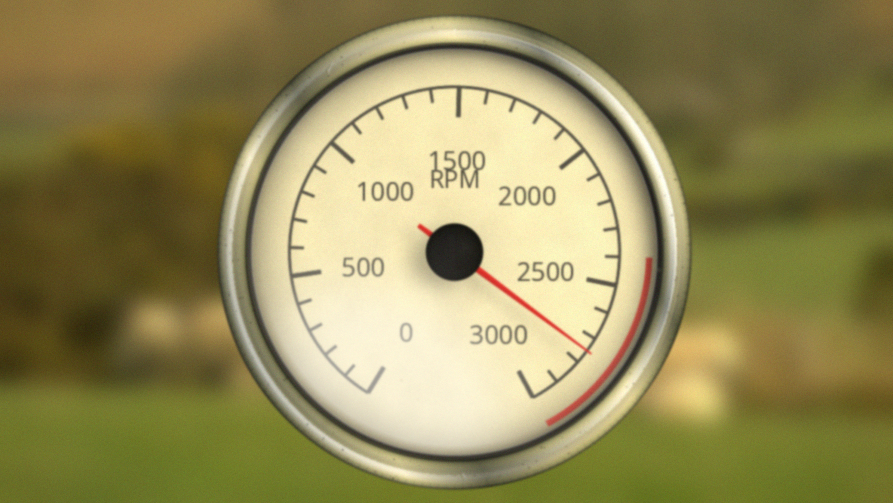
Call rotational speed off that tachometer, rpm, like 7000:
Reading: 2750
